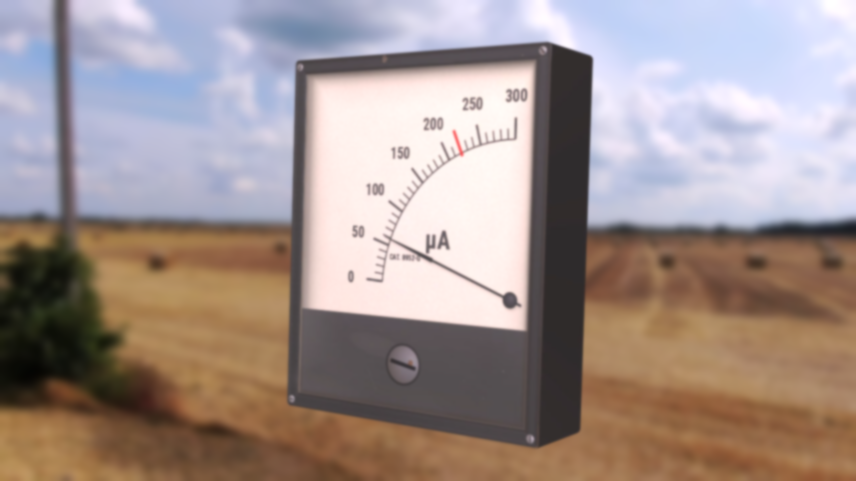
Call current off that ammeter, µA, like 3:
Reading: 60
